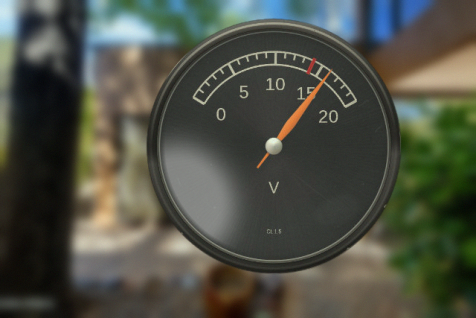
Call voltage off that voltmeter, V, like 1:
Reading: 16
